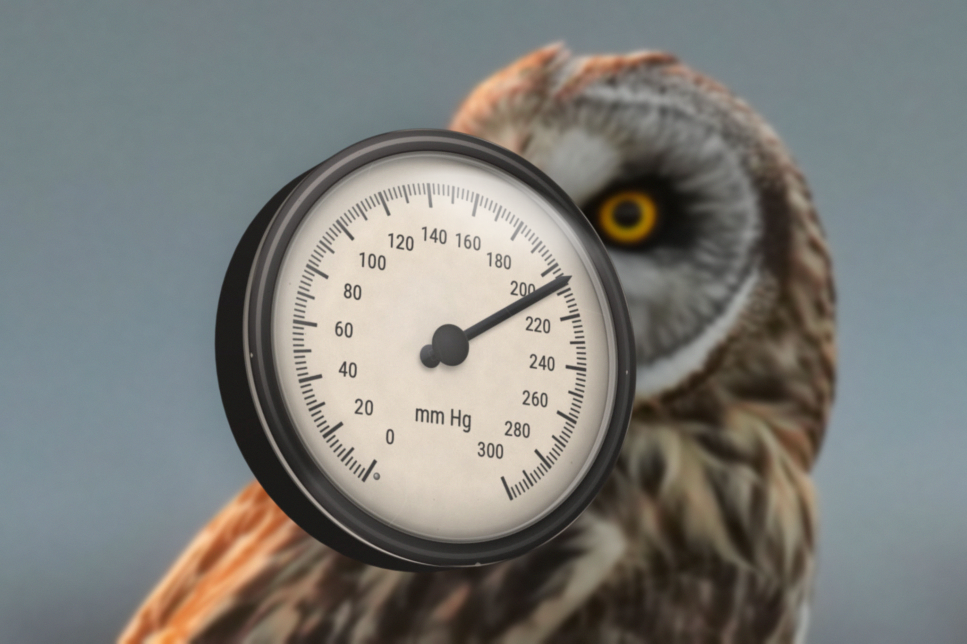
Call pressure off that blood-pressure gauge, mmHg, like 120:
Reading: 206
